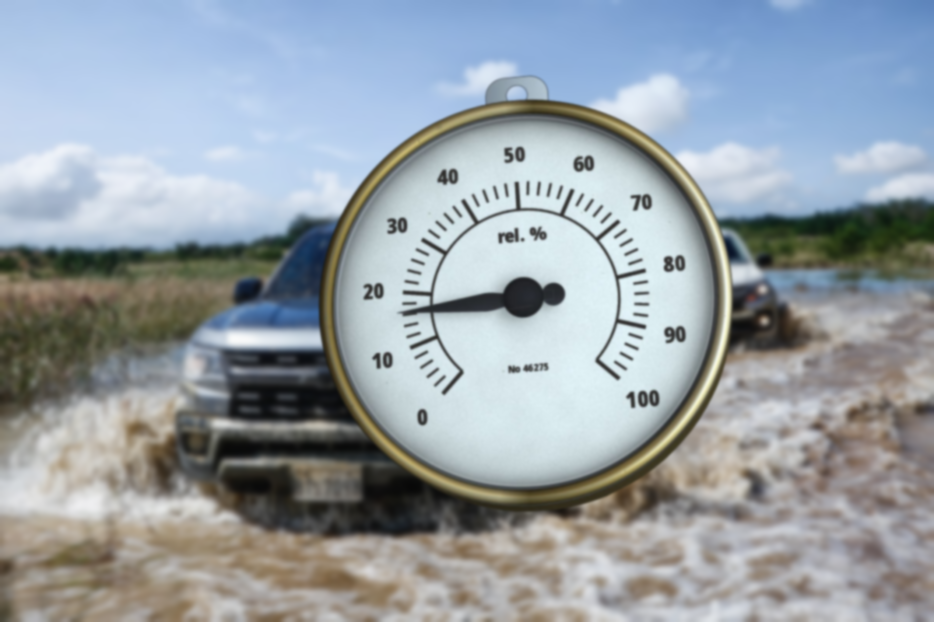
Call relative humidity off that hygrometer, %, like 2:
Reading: 16
